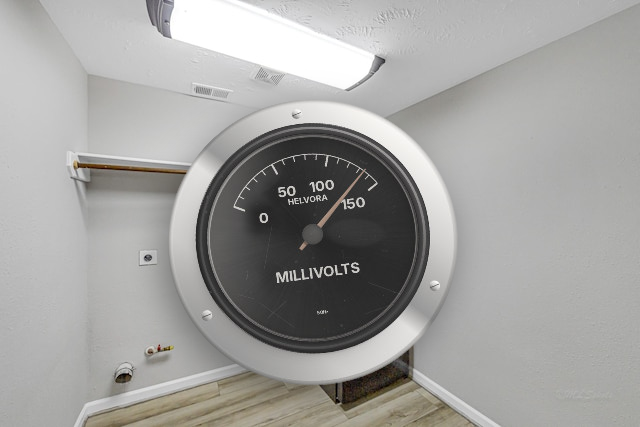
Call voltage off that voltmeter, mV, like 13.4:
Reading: 135
